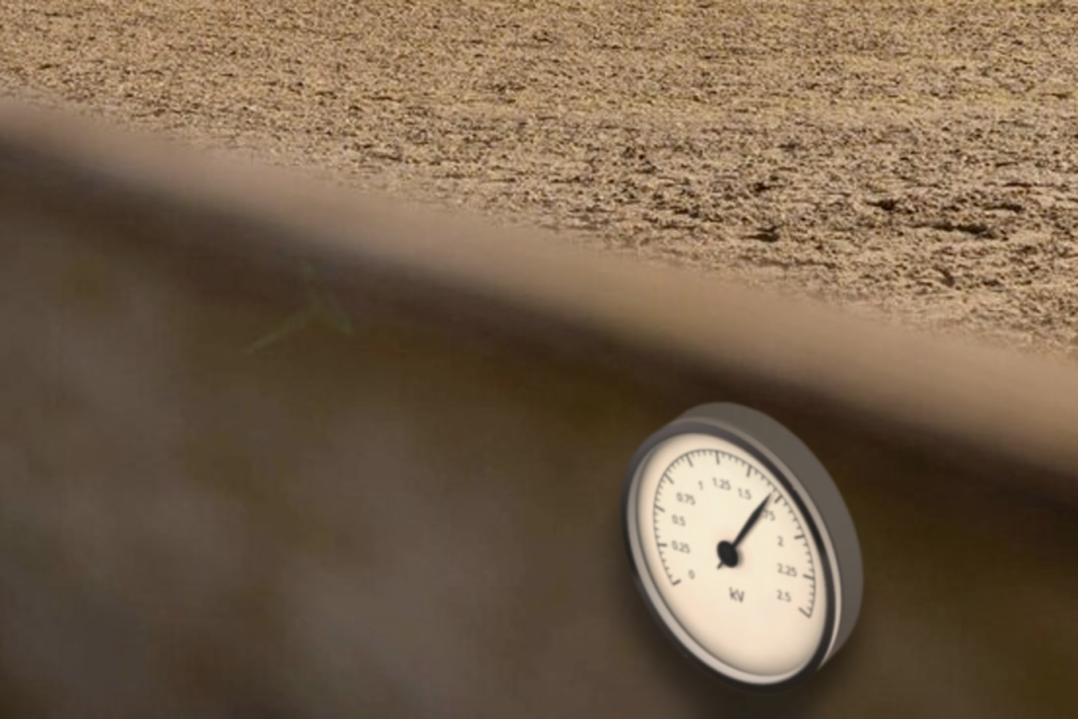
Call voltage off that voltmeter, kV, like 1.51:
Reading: 1.7
